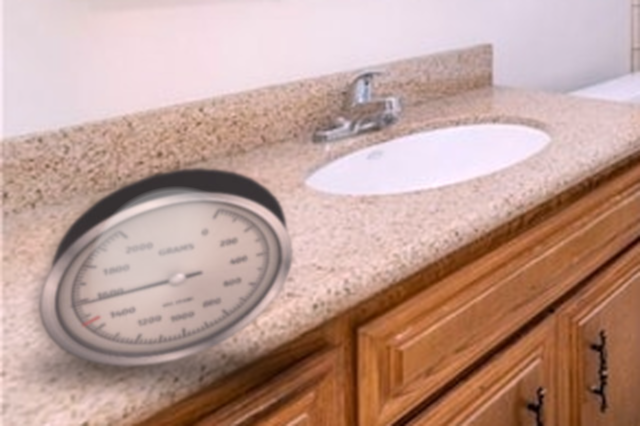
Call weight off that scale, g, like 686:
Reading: 1600
